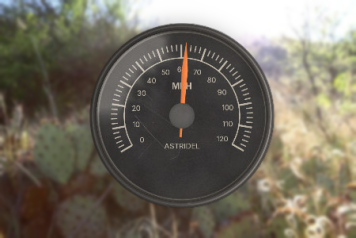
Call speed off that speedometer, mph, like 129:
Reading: 62
